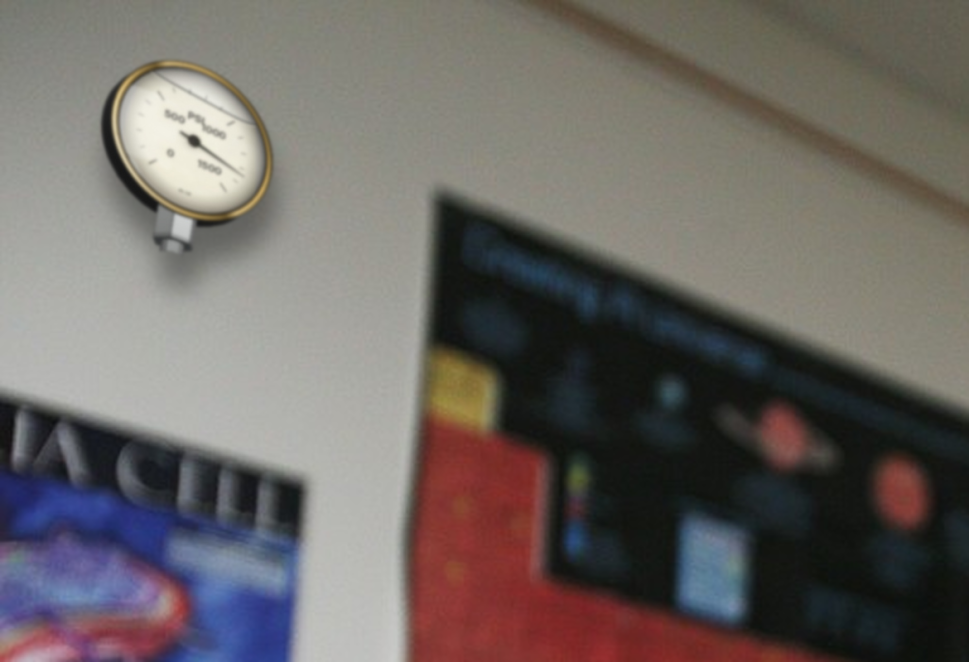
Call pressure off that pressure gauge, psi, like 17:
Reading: 1350
